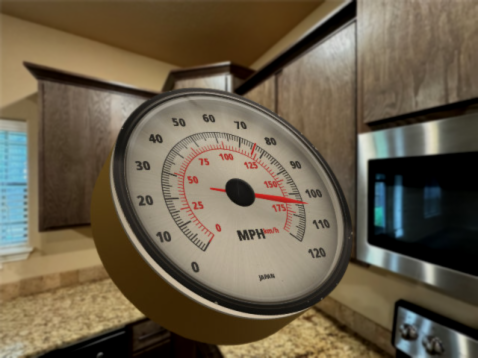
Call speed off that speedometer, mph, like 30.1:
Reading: 105
